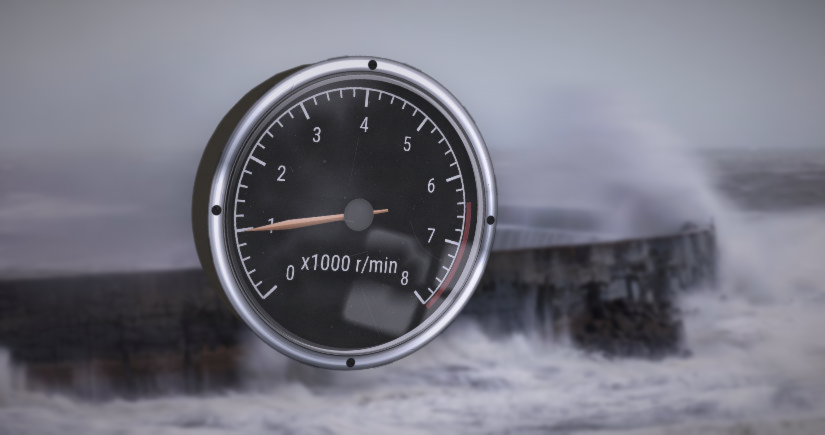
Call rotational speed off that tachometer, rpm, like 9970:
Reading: 1000
